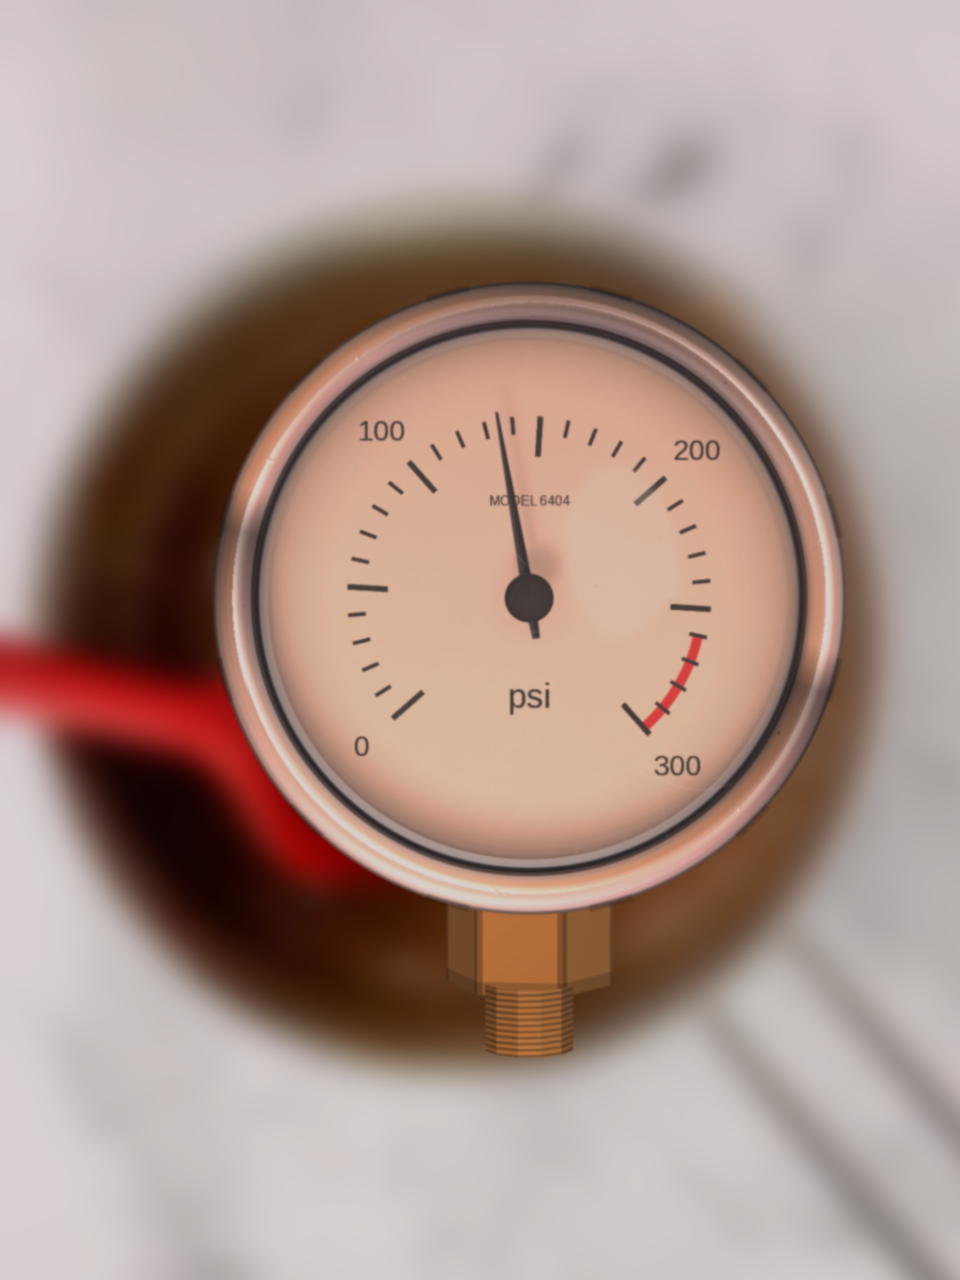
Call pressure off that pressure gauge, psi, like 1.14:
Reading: 135
